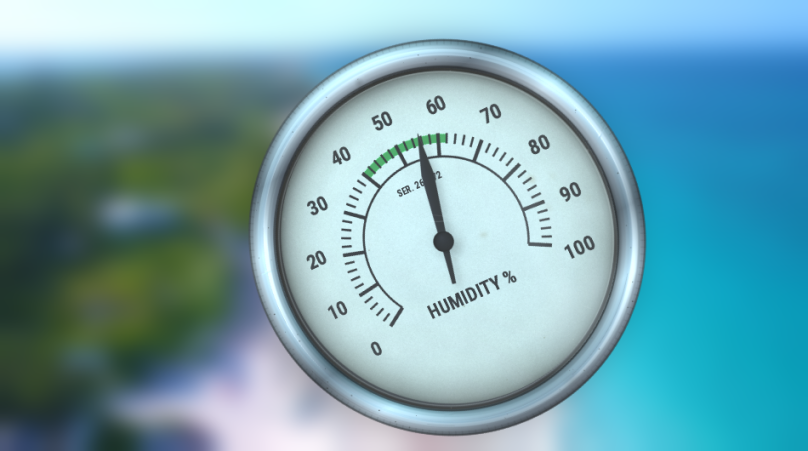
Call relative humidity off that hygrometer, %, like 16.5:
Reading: 56
